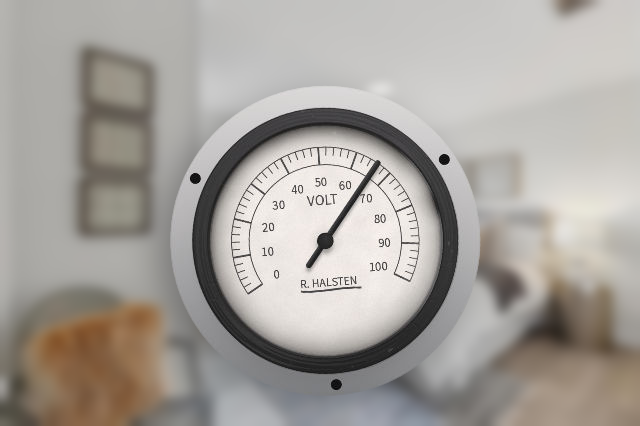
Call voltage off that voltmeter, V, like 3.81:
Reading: 66
